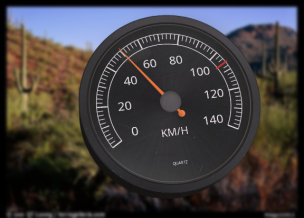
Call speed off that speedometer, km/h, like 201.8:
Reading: 50
